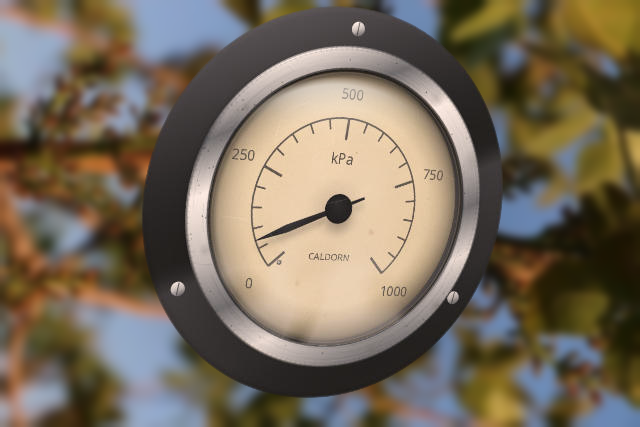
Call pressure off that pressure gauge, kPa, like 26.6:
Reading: 75
